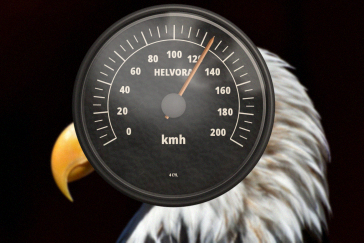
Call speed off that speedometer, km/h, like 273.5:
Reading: 125
